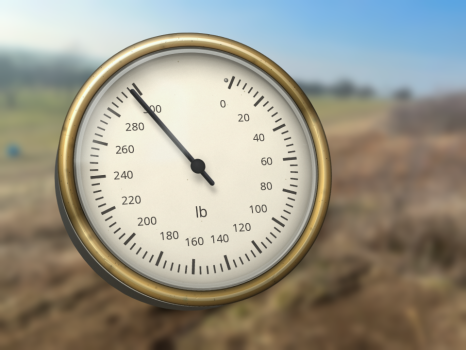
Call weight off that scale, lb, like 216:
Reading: 296
